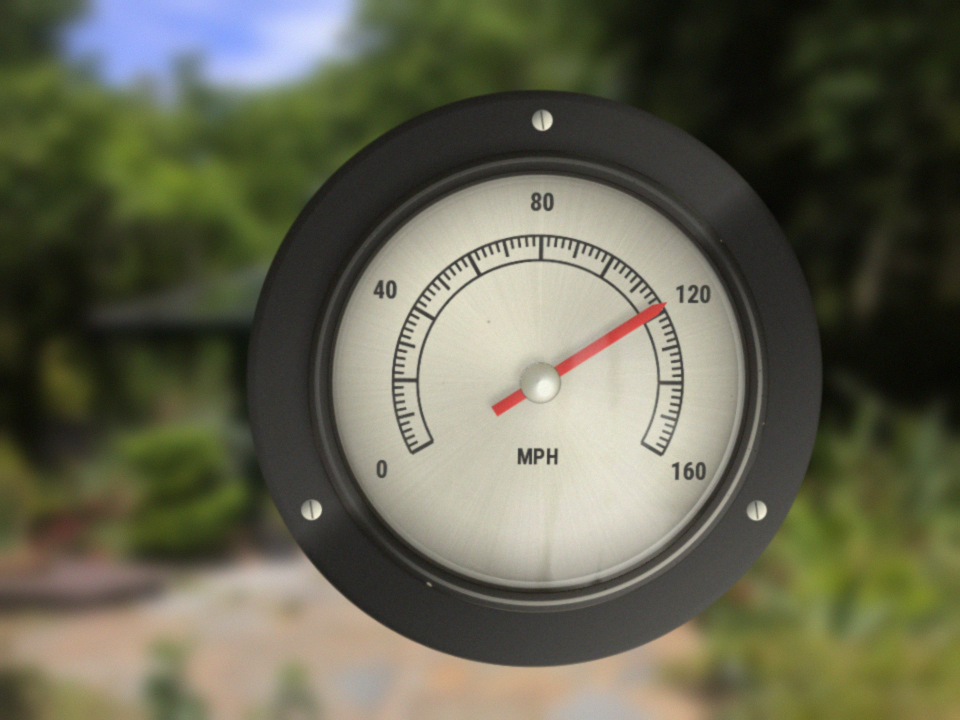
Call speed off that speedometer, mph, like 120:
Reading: 118
